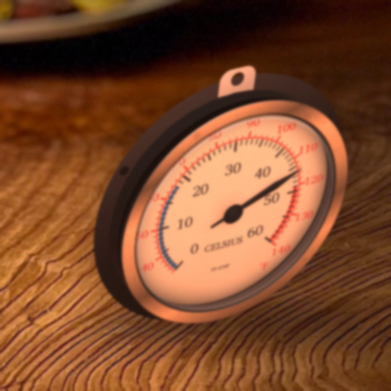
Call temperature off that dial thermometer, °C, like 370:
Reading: 45
